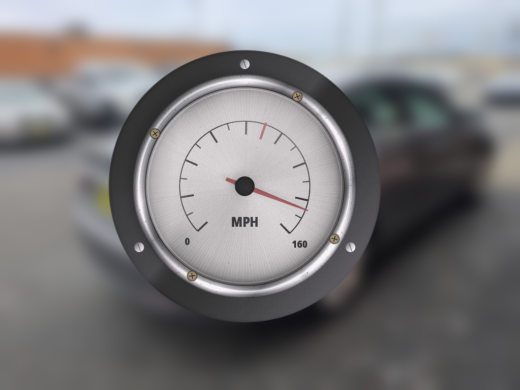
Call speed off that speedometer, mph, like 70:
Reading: 145
